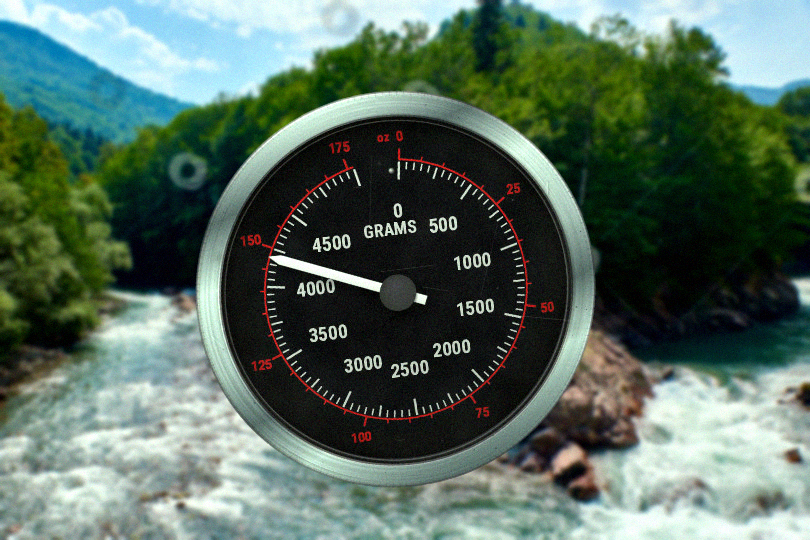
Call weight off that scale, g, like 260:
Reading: 4200
